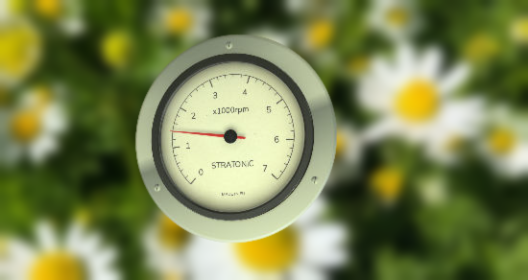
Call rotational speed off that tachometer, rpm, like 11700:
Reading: 1400
